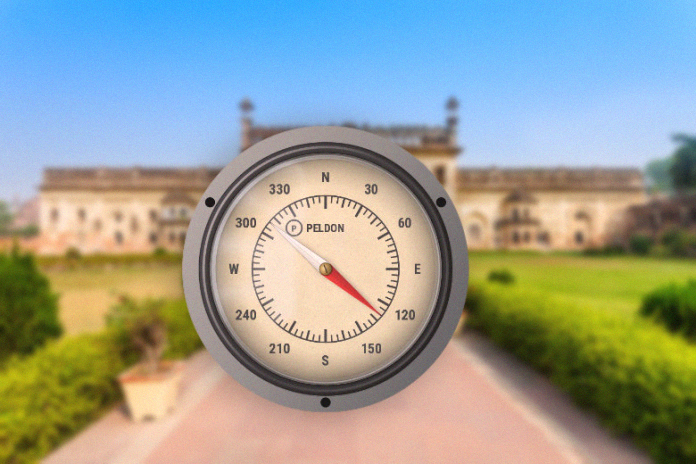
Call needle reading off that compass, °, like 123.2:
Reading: 130
